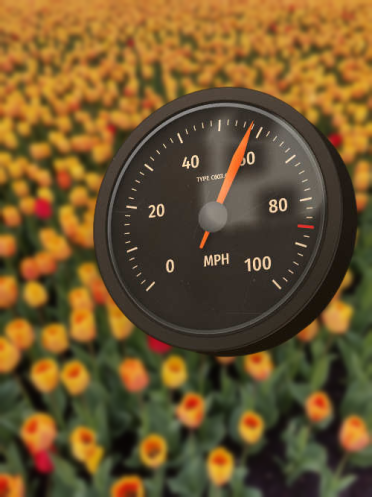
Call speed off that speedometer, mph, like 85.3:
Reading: 58
